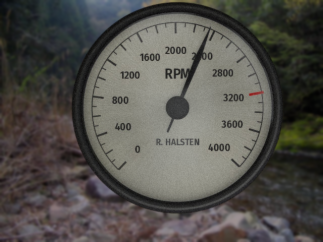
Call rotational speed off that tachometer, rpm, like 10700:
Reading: 2350
